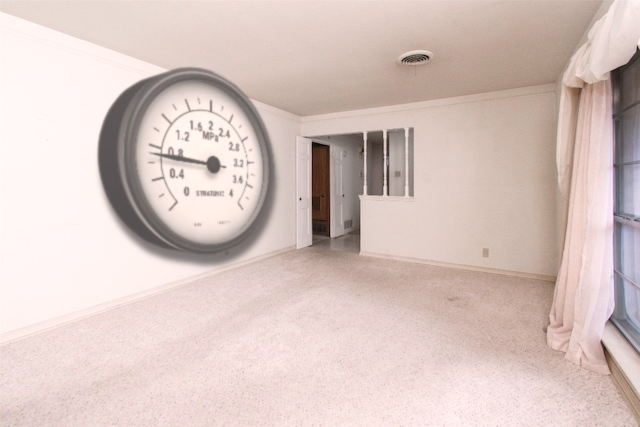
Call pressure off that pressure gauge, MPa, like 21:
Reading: 0.7
